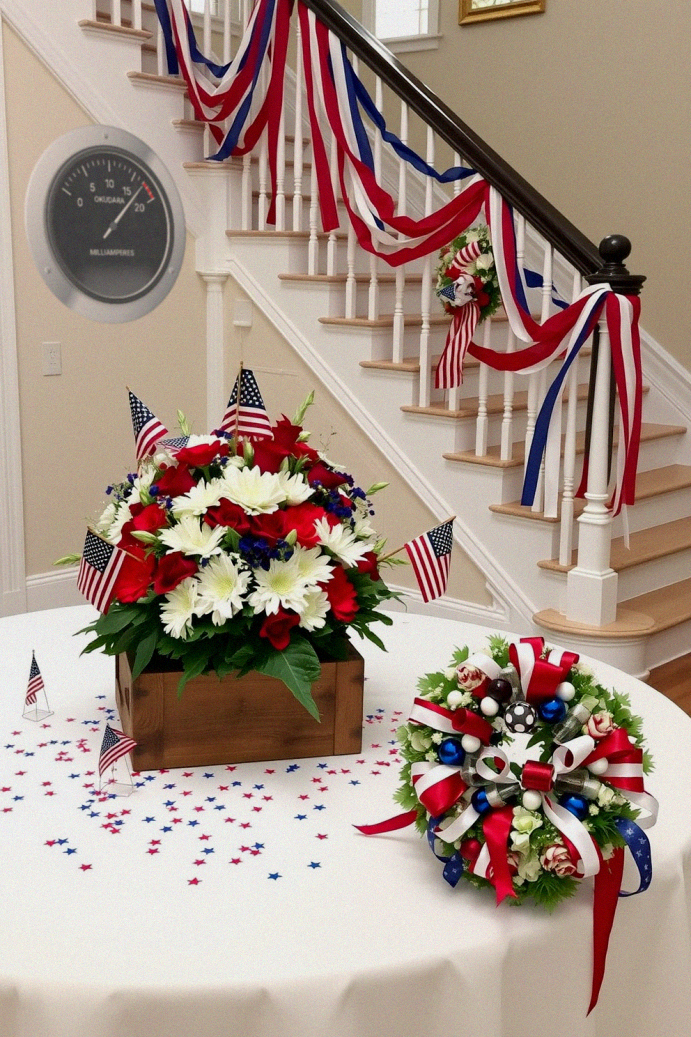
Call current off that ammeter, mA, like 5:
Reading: 17
